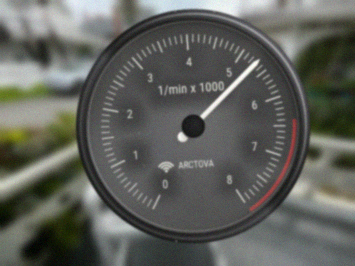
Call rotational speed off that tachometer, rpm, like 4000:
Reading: 5300
